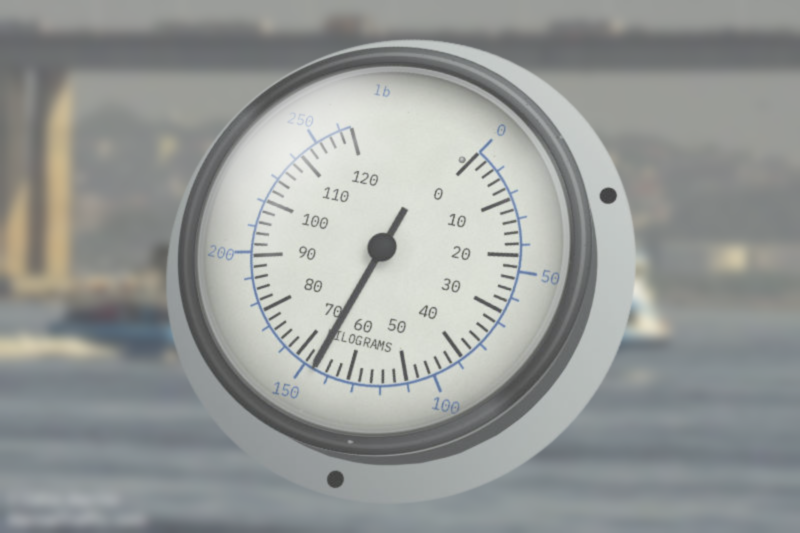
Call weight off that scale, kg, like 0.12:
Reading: 66
